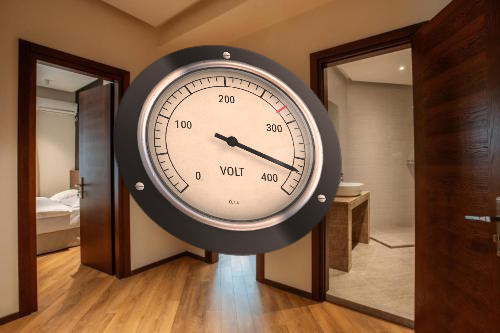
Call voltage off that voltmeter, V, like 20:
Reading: 370
